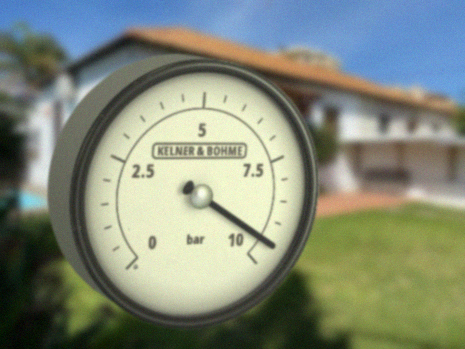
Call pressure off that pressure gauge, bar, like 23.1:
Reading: 9.5
